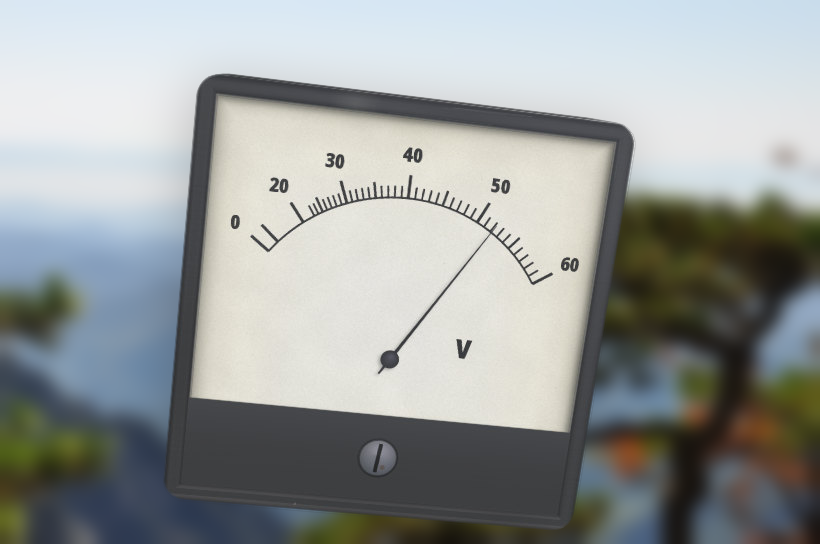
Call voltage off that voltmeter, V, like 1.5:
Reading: 52
